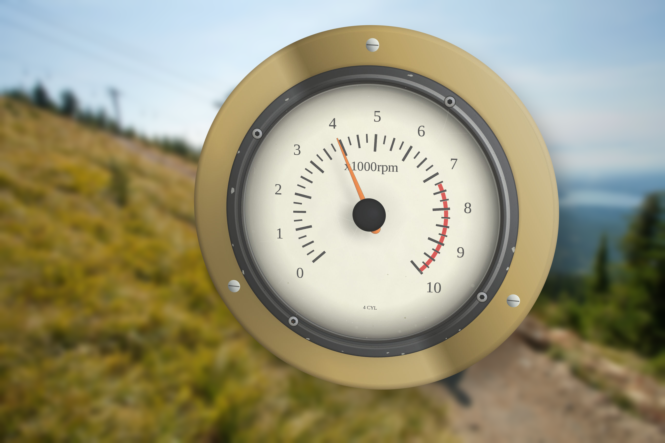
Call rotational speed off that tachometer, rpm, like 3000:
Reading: 4000
